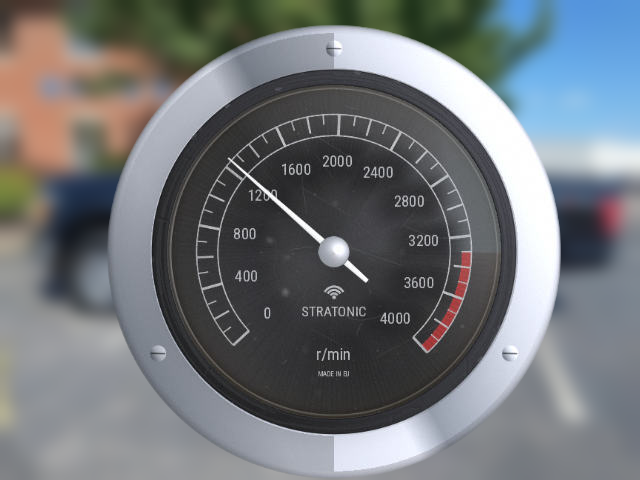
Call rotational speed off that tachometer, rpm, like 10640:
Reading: 1250
